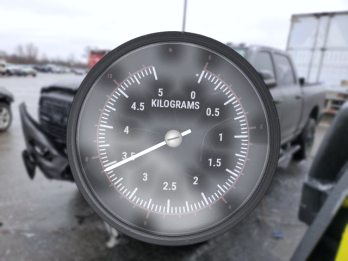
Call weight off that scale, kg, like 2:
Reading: 3.45
